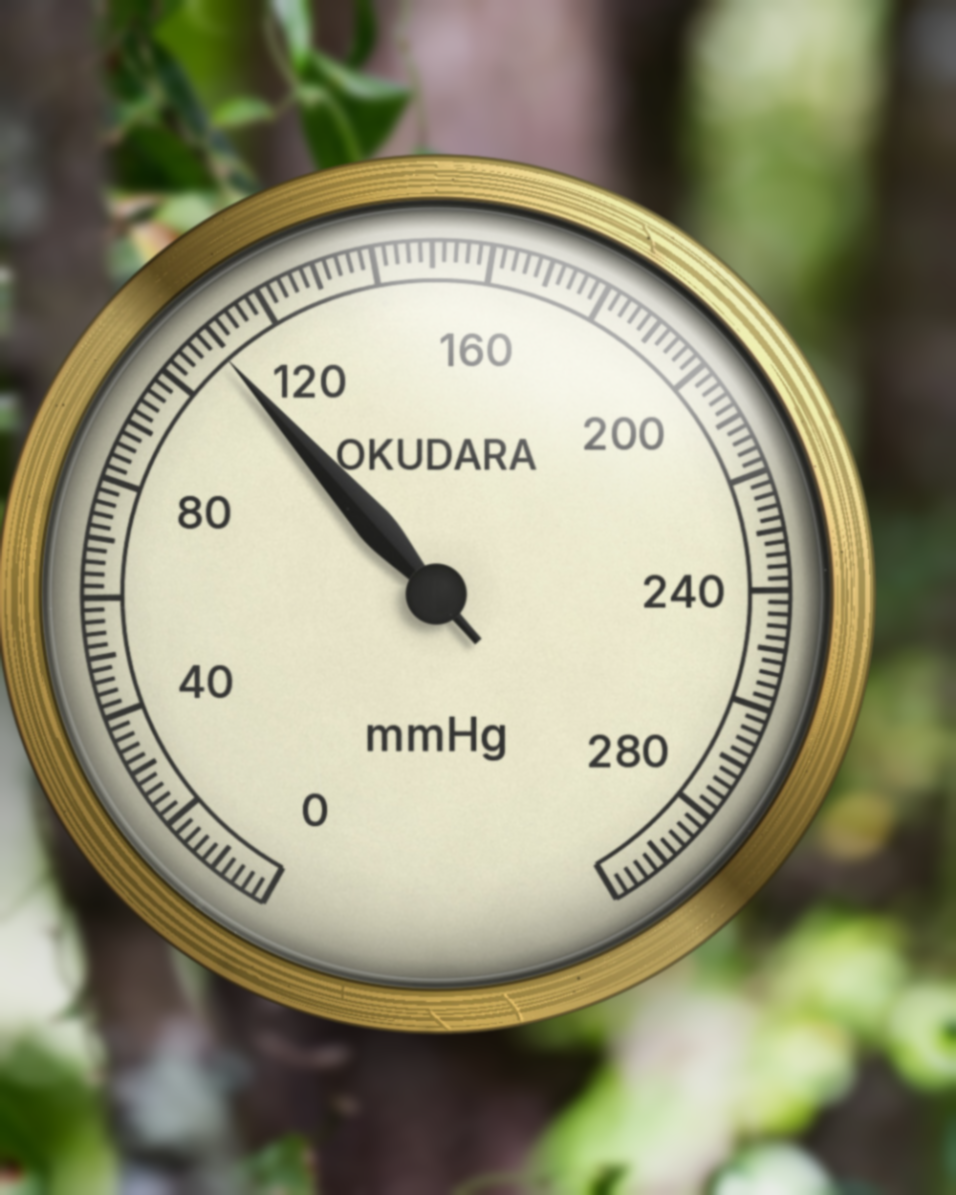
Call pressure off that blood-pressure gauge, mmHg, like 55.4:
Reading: 109
